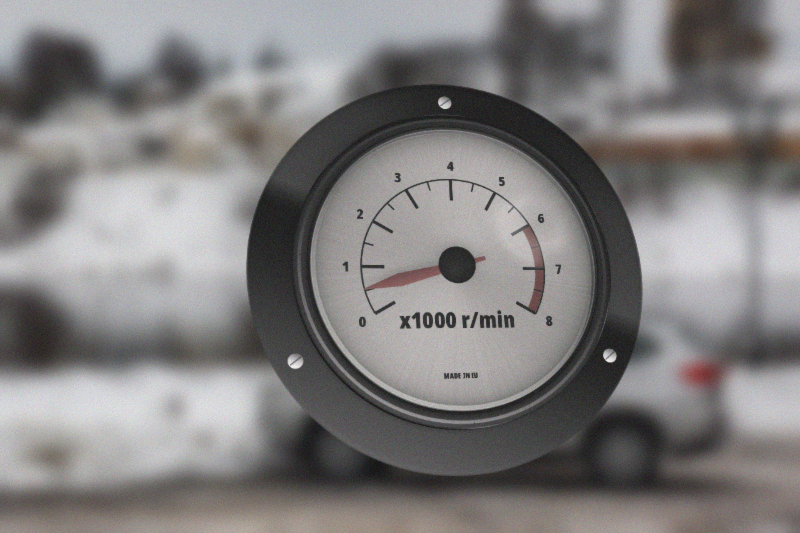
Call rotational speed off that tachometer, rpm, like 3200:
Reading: 500
